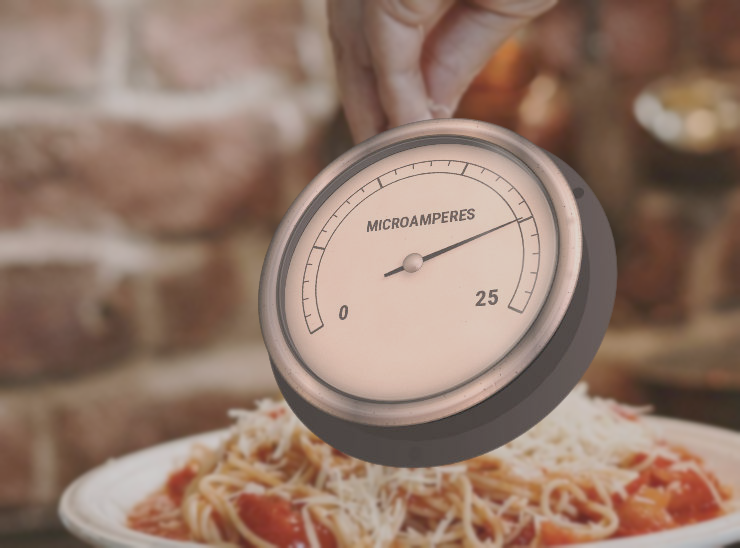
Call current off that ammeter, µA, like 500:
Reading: 20
